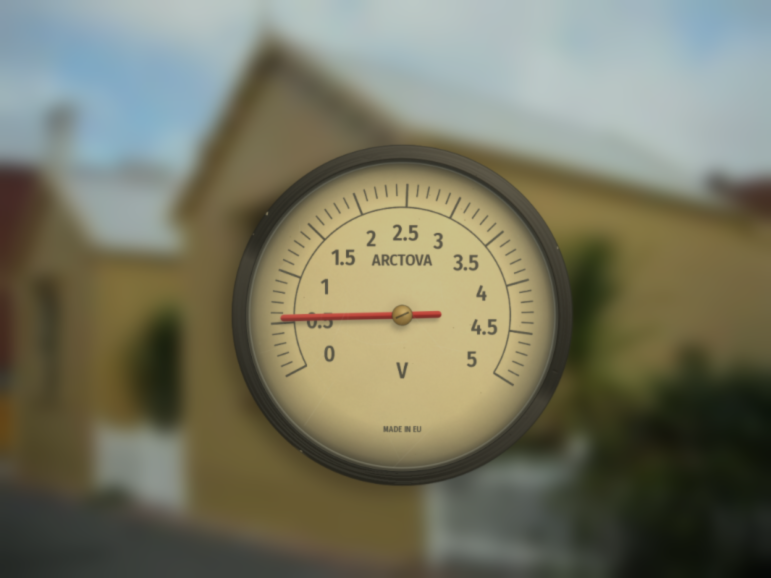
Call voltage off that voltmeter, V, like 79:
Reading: 0.55
